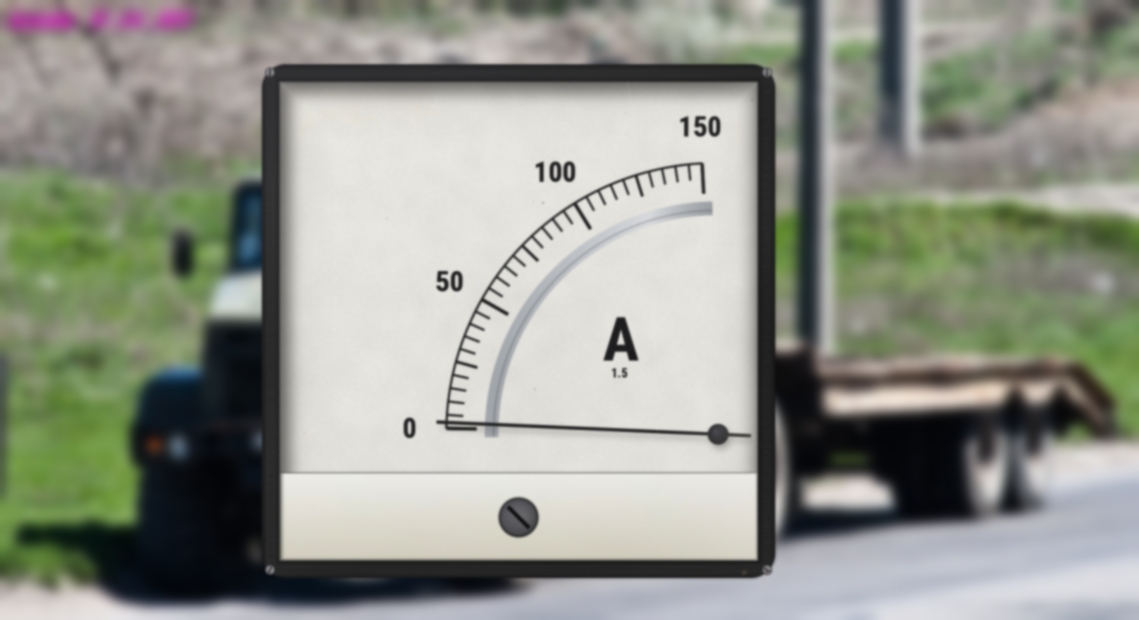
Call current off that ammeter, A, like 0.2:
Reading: 2.5
